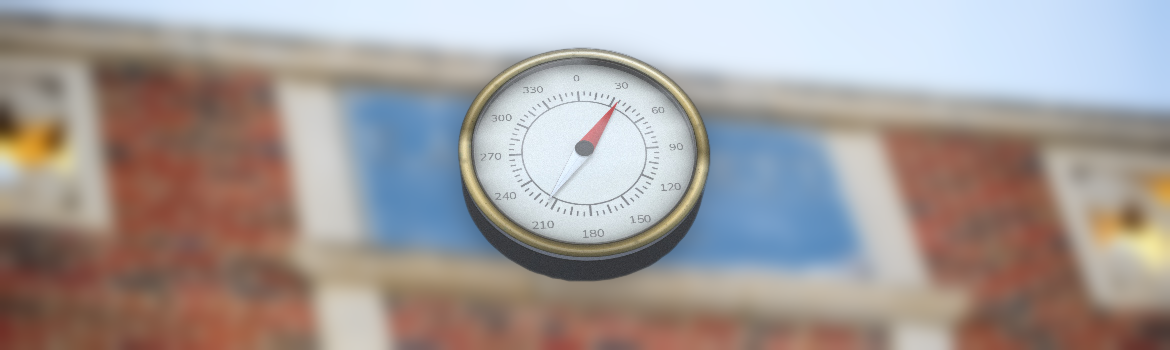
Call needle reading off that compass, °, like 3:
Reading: 35
